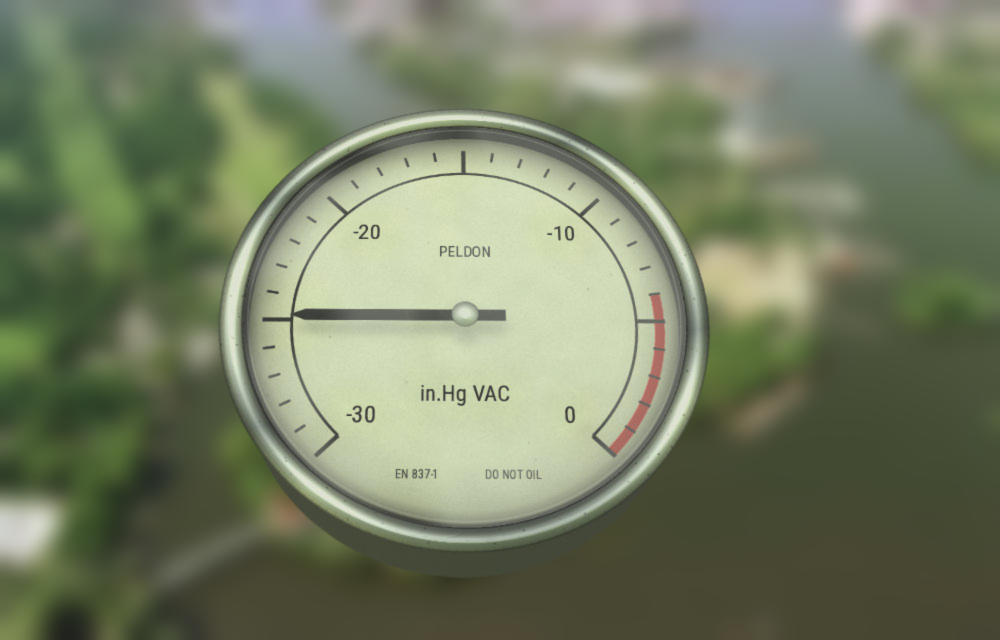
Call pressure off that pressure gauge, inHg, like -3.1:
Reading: -25
